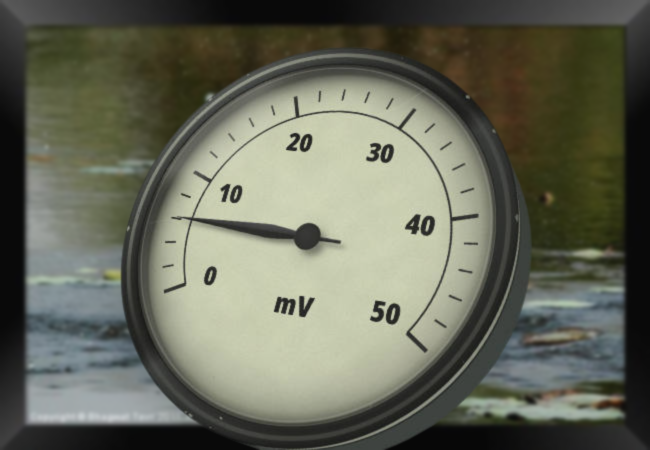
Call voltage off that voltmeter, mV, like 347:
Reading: 6
